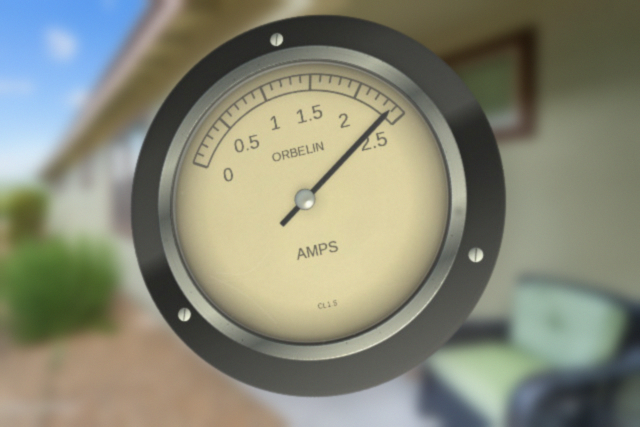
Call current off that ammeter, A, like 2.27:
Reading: 2.4
